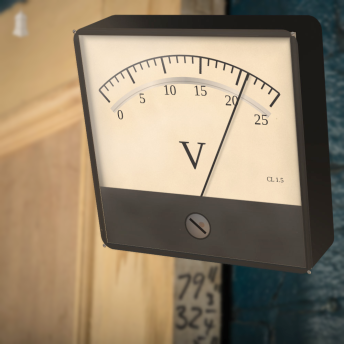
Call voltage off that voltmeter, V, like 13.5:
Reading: 21
